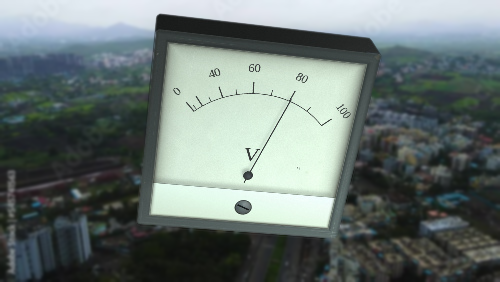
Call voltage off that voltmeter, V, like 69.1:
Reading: 80
